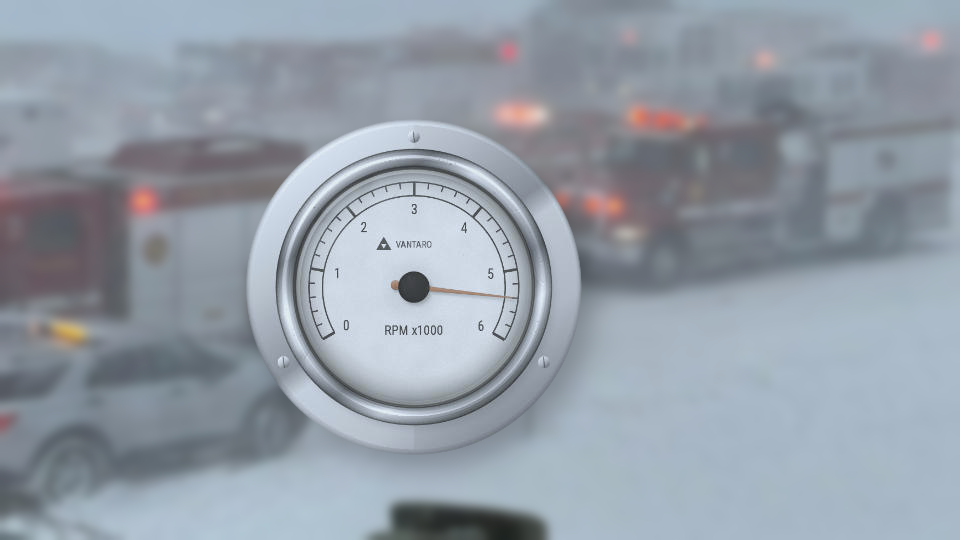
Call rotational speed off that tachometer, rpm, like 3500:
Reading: 5400
